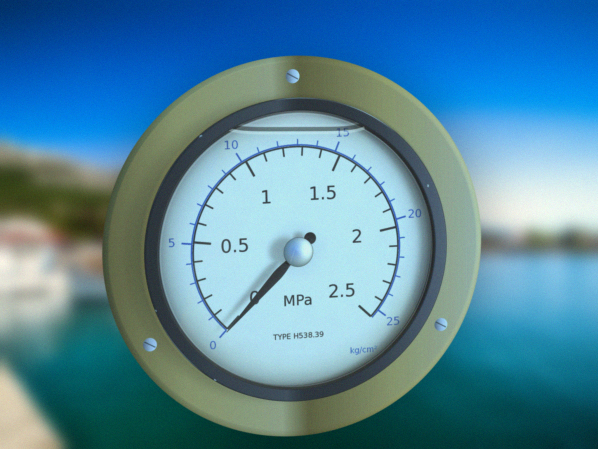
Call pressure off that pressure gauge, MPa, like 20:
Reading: 0
